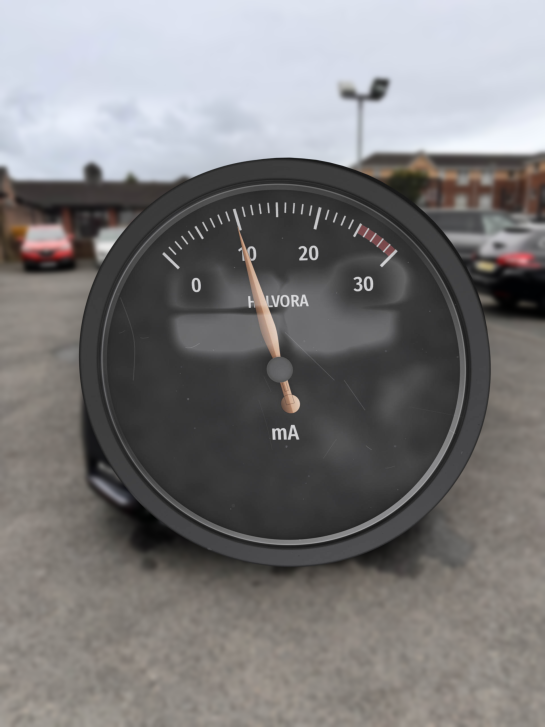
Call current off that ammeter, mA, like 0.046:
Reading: 10
